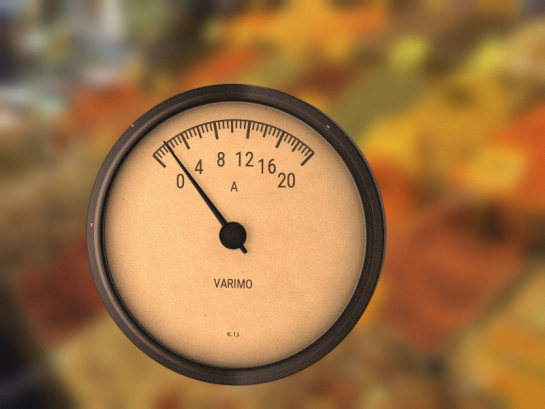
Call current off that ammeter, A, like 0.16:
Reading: 2
